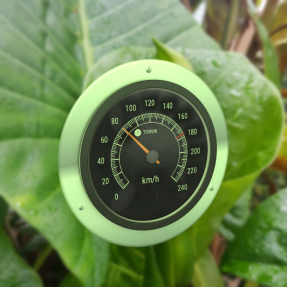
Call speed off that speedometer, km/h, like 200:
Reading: 80
